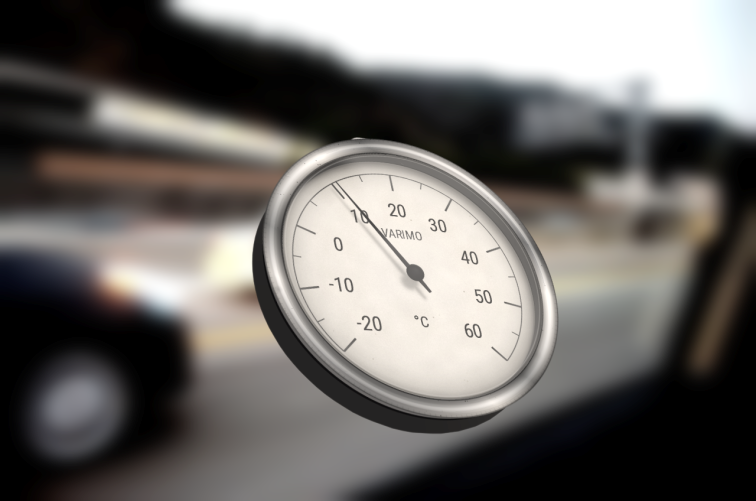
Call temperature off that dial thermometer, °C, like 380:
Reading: 10
